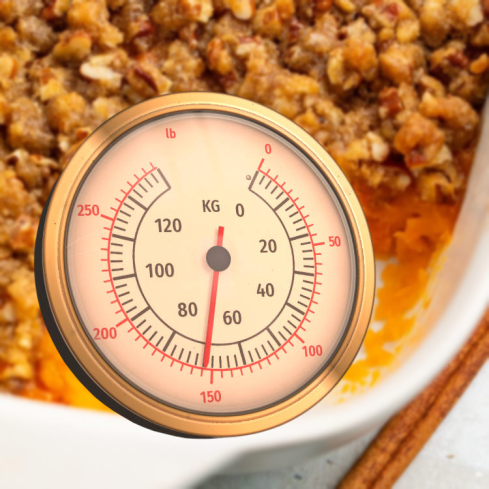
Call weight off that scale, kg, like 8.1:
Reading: 70
